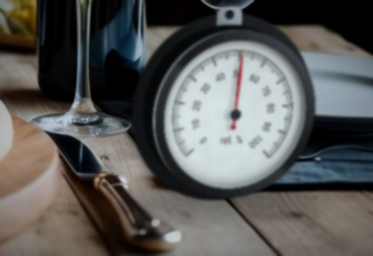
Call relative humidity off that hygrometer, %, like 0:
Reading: 50
